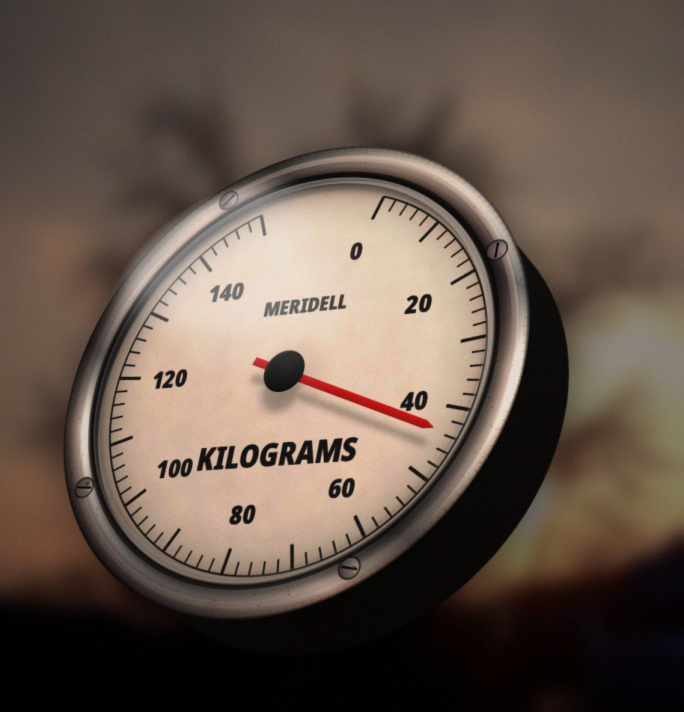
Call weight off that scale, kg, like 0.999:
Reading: 44
